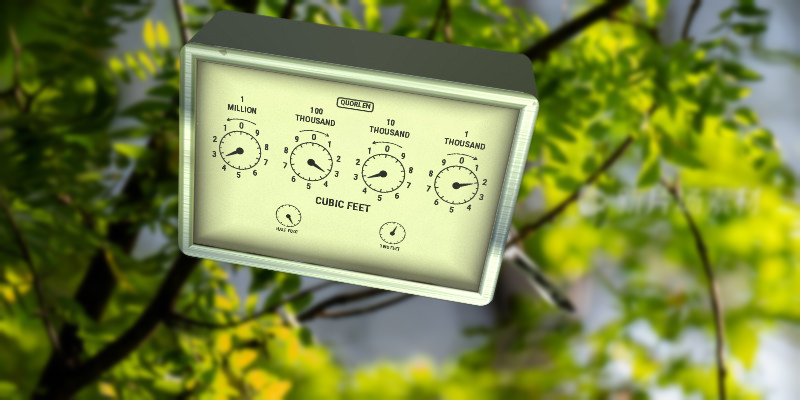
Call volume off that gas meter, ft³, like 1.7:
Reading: 333200
